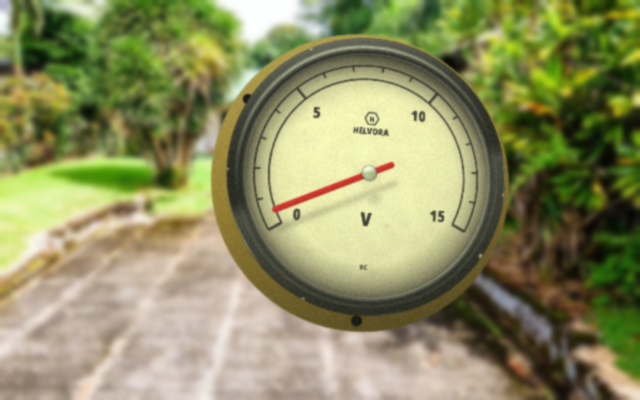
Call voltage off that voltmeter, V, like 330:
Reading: 0.5
